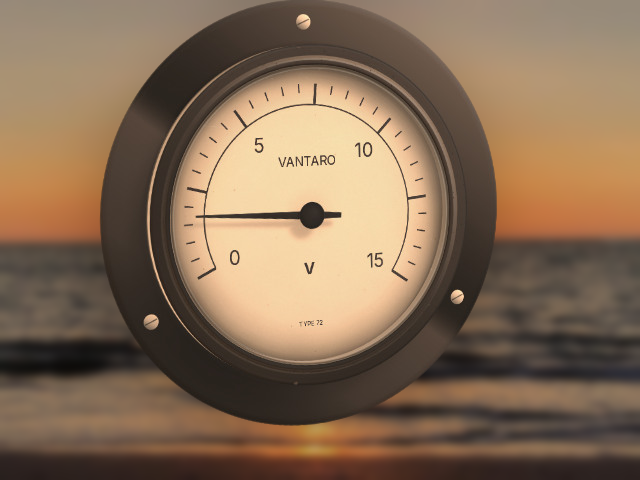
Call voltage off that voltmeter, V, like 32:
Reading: 1.75
